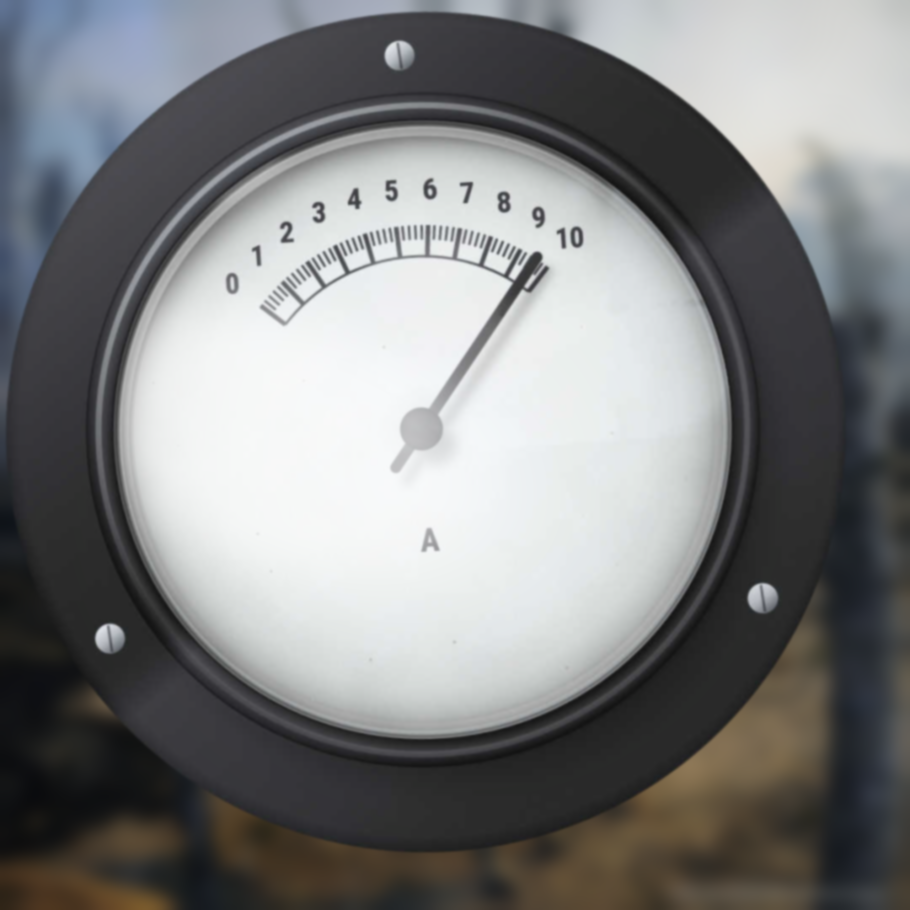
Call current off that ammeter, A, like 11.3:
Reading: 9.6
